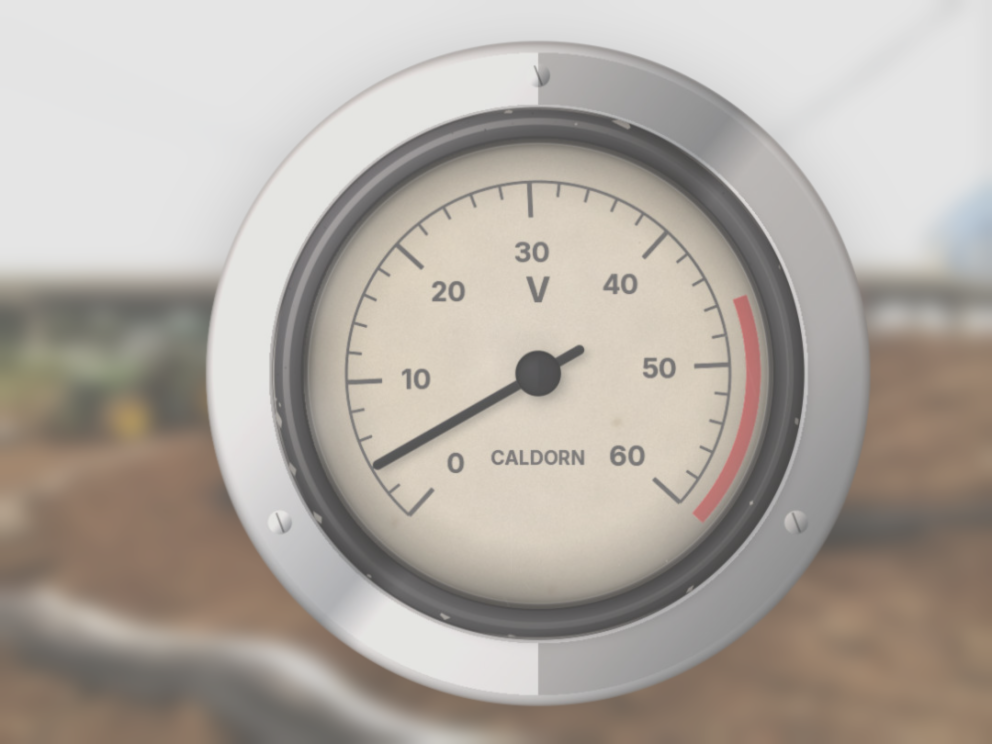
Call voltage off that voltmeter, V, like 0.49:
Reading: 4
